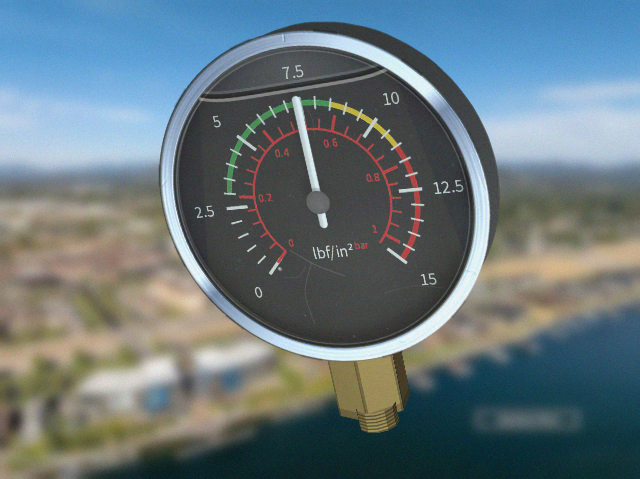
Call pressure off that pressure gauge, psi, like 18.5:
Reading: 7.5
